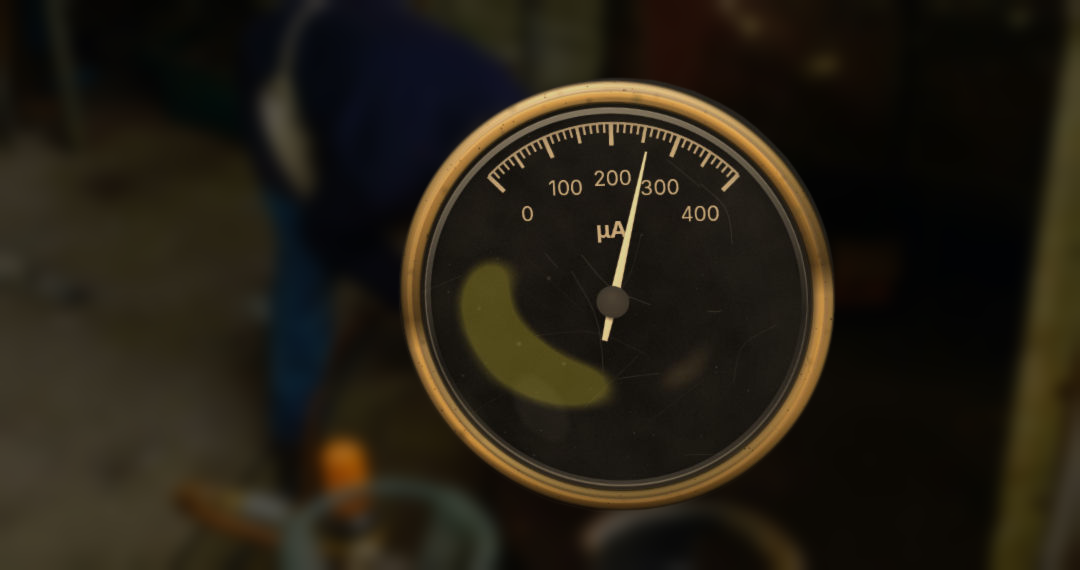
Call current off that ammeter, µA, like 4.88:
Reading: 260
